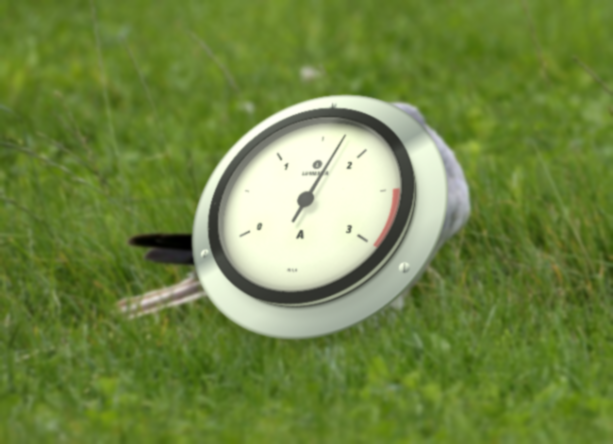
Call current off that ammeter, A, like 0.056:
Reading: 1.75
